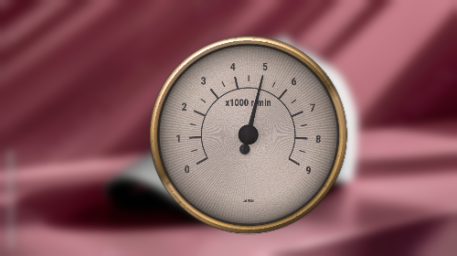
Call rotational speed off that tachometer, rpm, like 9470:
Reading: 5000
